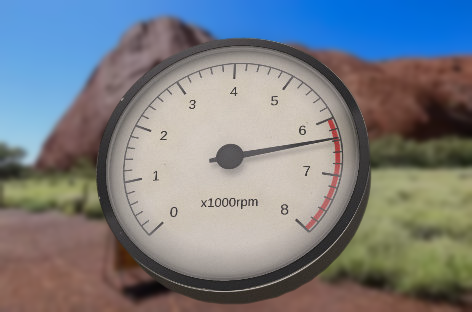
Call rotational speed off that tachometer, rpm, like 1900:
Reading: 6400
